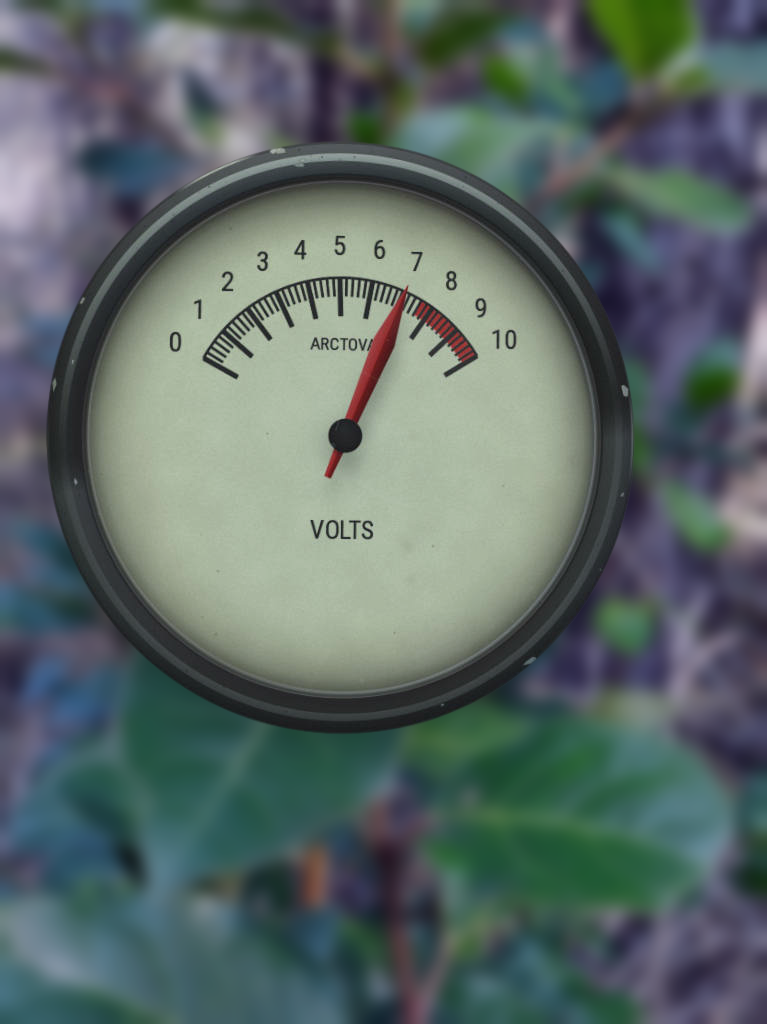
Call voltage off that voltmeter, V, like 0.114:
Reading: 7
